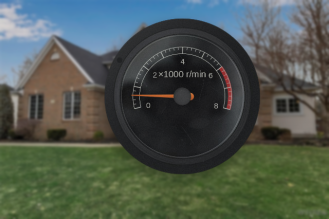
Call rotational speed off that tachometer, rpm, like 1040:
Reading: 600
